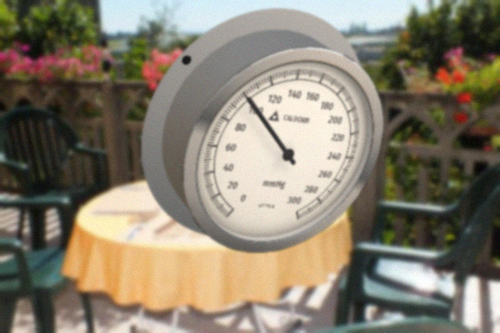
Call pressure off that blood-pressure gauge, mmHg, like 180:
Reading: 100
